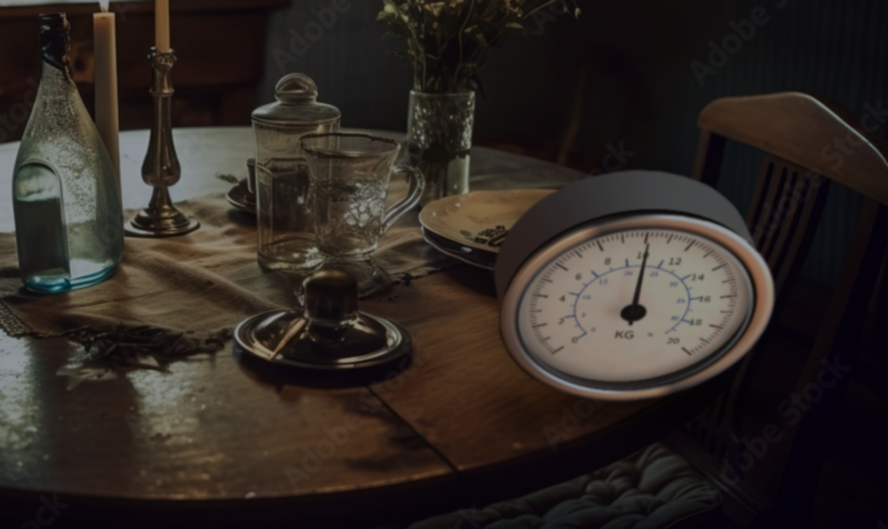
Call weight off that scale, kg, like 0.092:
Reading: 10
